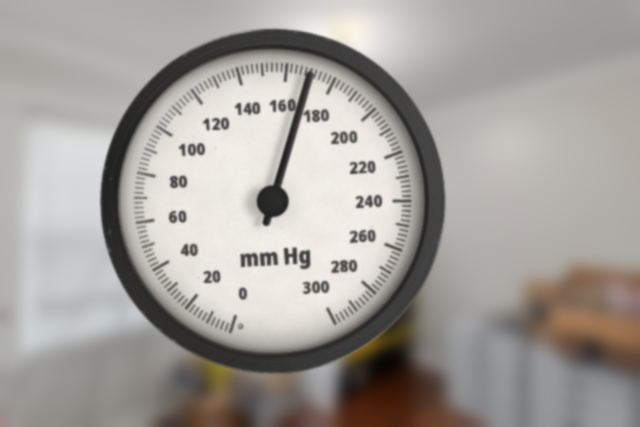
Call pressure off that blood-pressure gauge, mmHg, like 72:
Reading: 170
